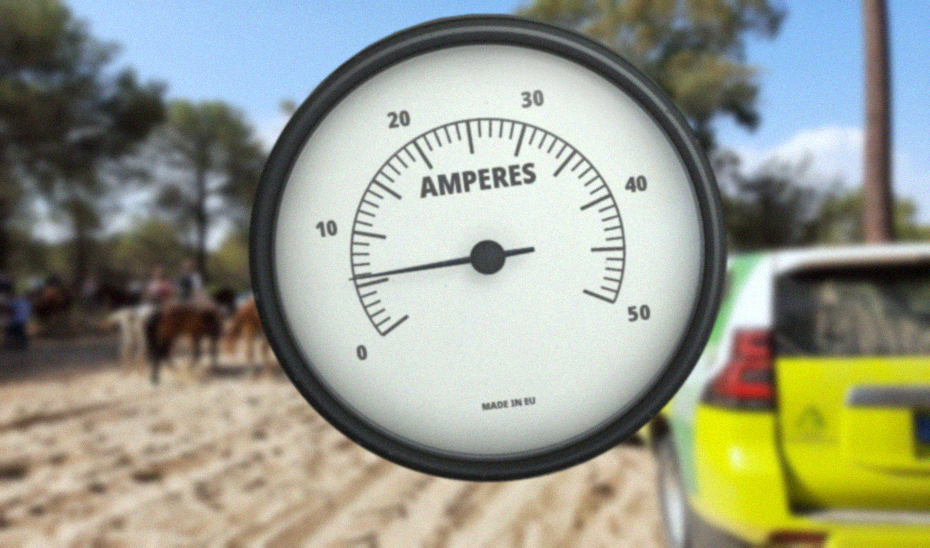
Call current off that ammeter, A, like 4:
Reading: 6
